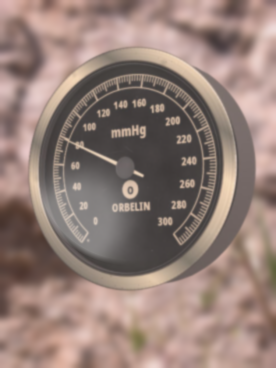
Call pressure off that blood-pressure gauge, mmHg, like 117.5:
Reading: 80
